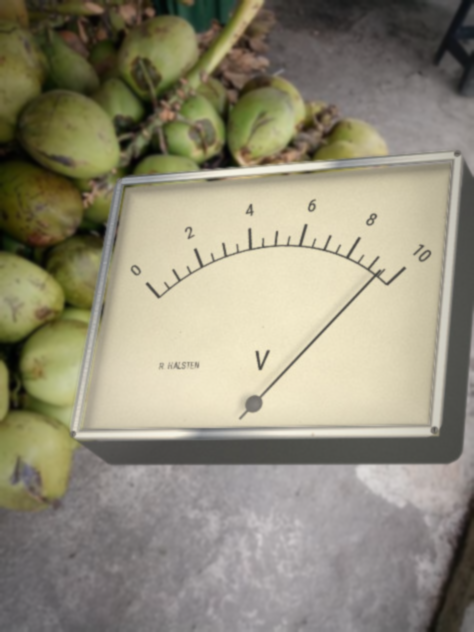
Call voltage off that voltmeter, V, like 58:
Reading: 9.5
